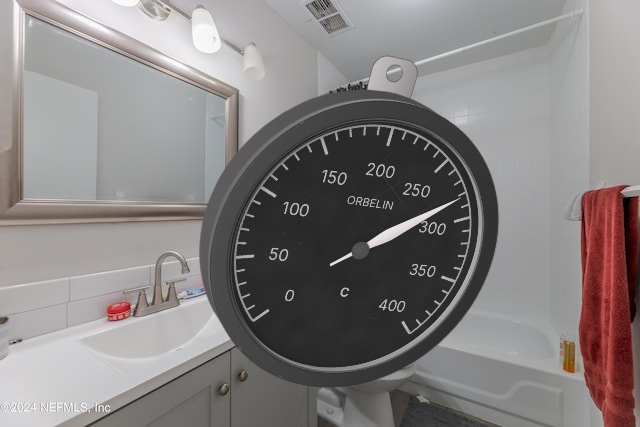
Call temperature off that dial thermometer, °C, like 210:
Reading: 280
